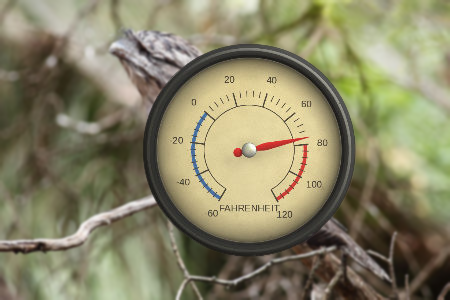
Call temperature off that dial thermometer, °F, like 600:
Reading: 76
